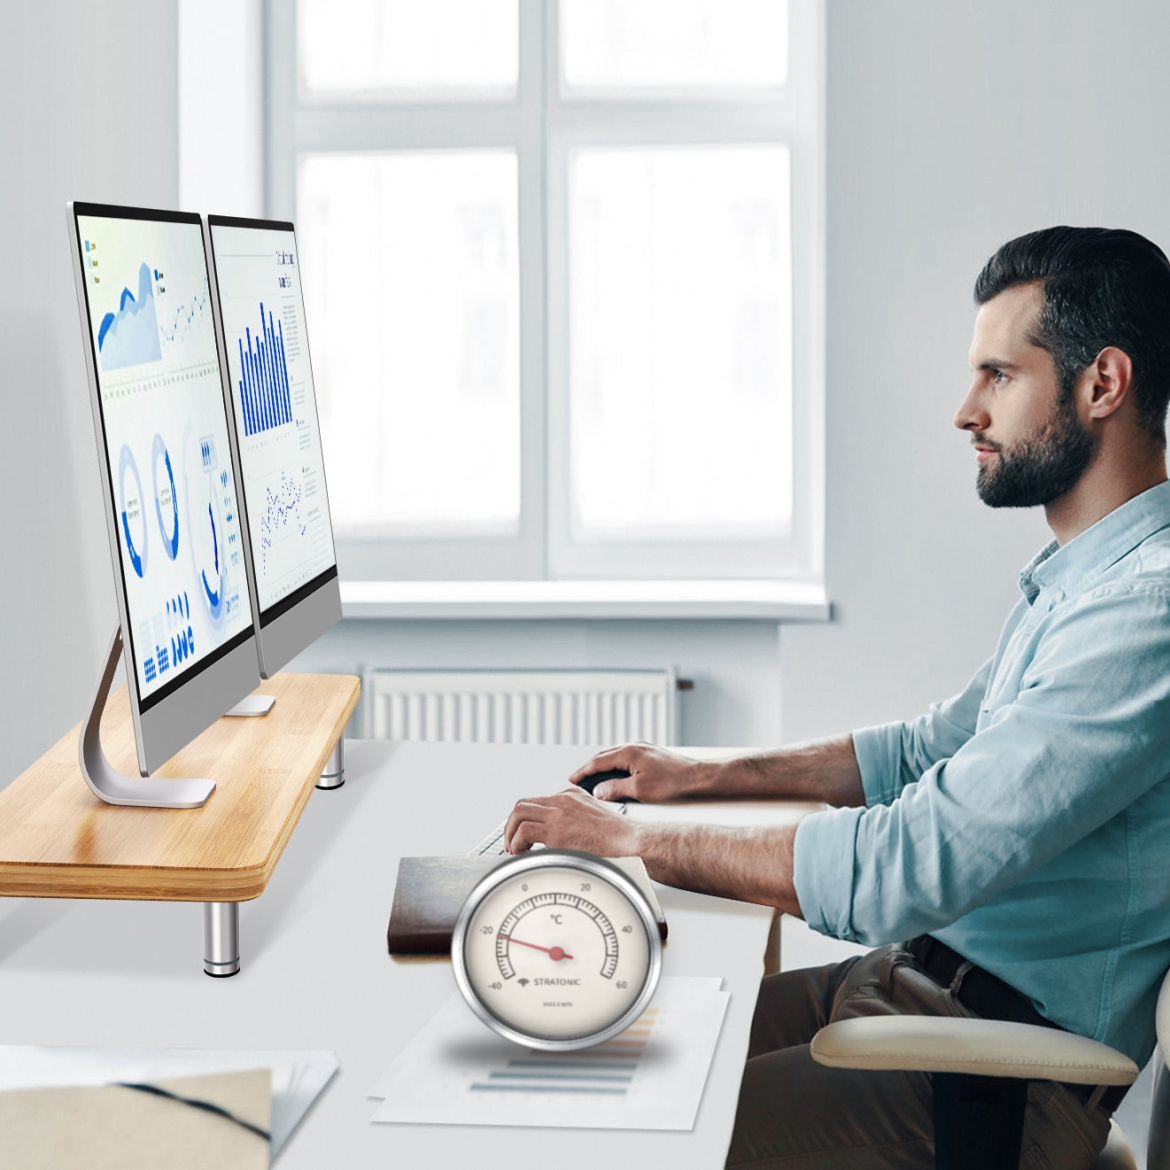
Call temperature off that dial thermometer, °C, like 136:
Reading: -20
